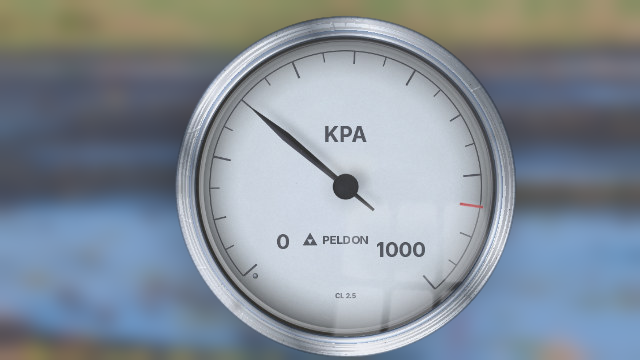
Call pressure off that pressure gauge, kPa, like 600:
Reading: 300
